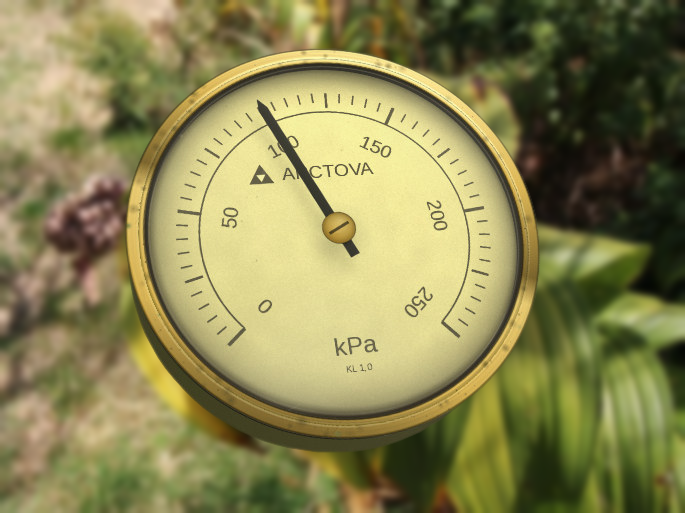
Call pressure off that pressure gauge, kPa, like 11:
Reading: 100
